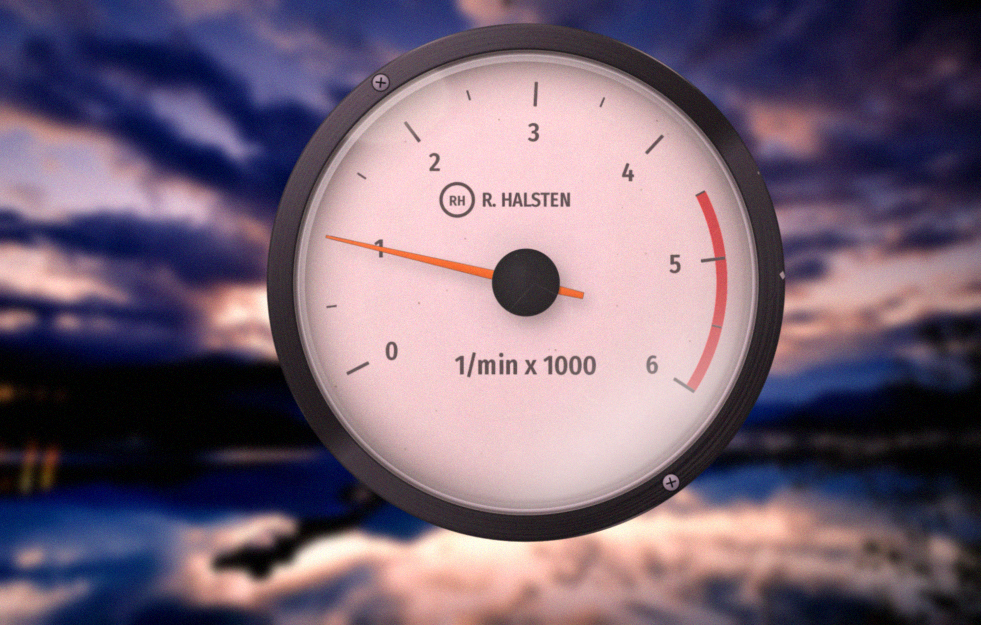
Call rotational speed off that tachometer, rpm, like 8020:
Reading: 1000
